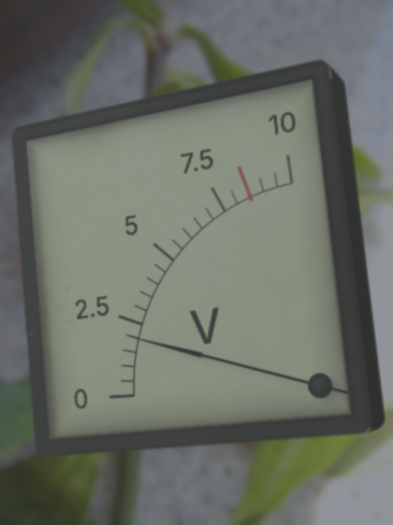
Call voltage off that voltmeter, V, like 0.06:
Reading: 2
